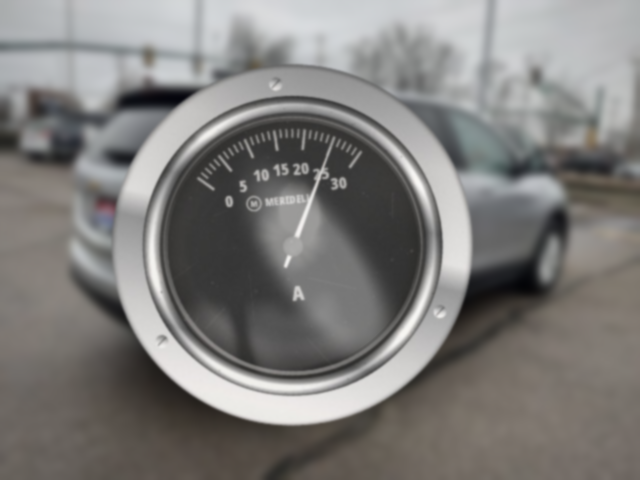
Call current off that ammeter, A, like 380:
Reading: 25
